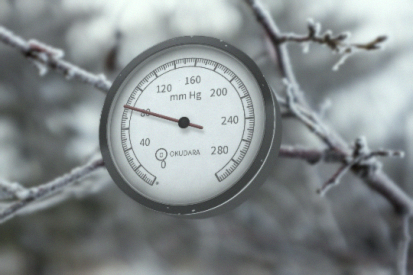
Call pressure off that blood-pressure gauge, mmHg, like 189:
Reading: 80
